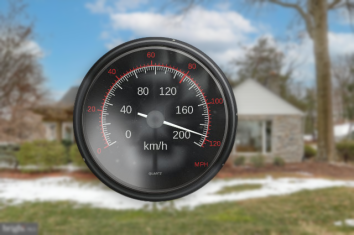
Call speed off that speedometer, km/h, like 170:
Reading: 190
